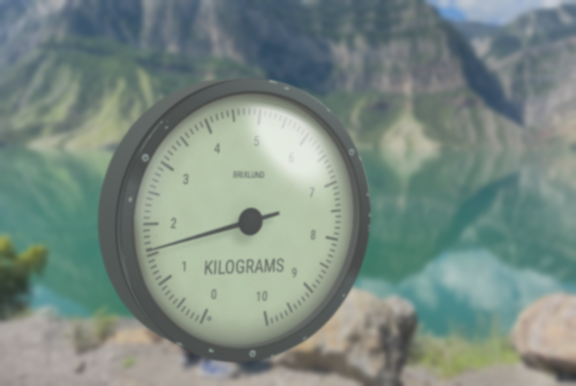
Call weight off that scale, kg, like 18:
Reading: 1.6
